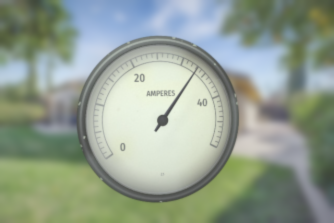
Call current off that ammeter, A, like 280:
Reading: 33
